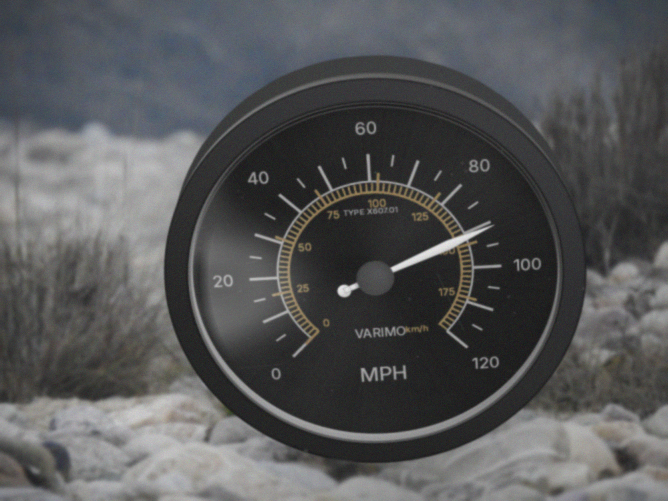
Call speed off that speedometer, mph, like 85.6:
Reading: 90
